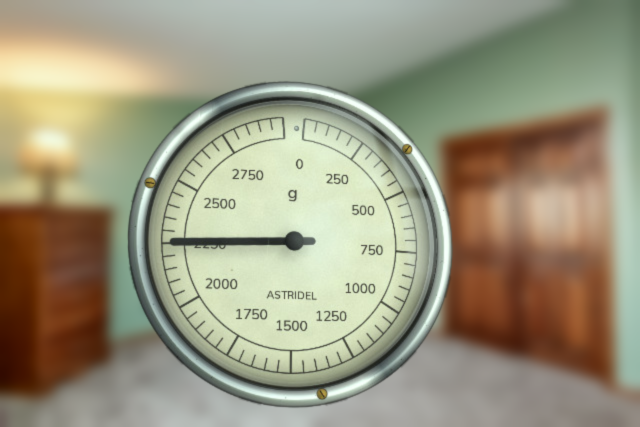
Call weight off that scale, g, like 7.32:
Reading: 2250
